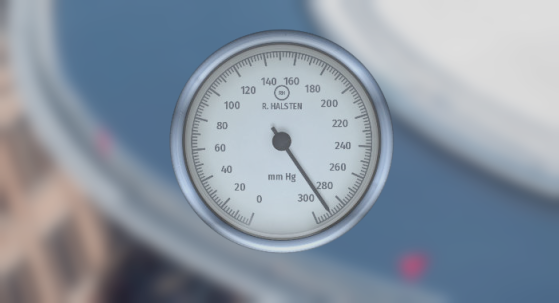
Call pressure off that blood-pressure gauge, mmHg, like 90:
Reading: 290
